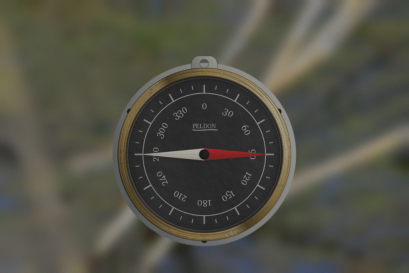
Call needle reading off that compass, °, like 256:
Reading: 90
